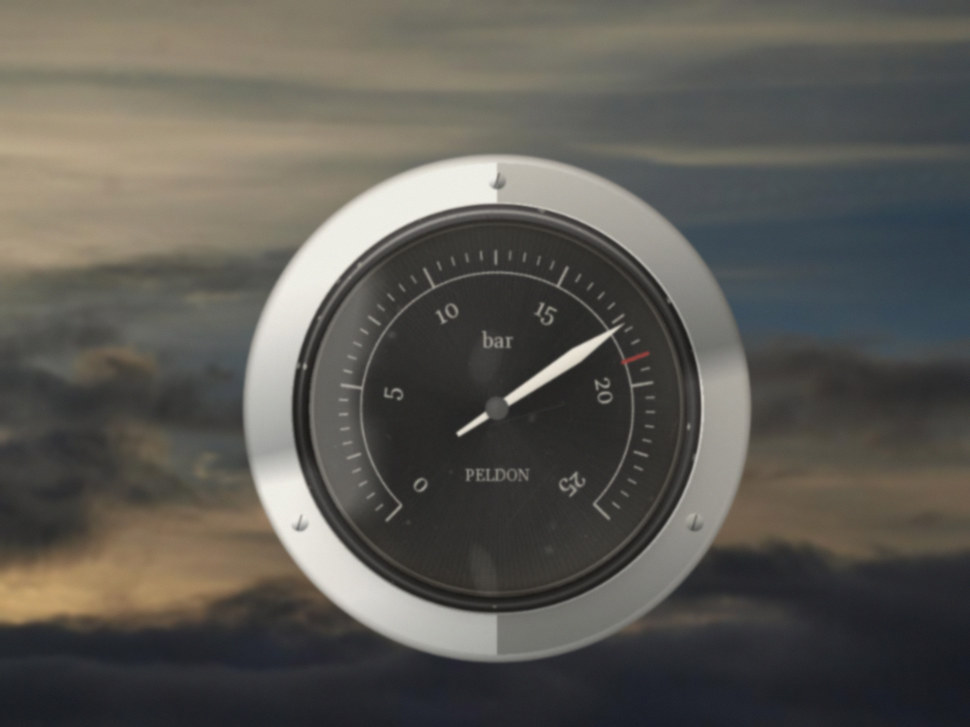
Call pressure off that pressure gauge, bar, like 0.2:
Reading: 17.75
